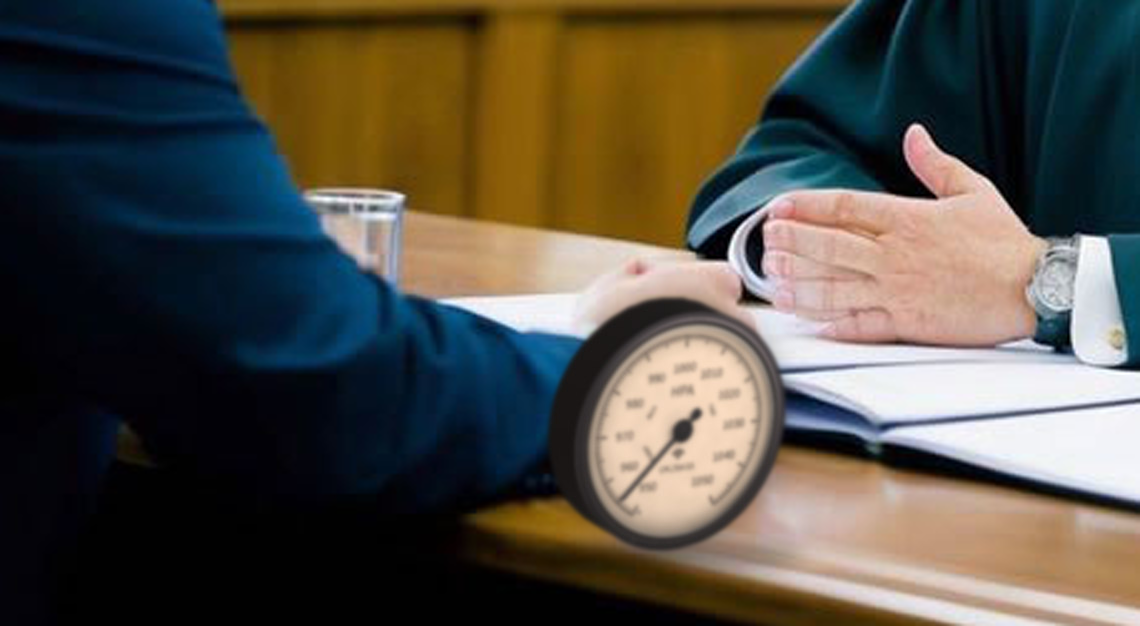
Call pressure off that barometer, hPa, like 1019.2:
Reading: 955
